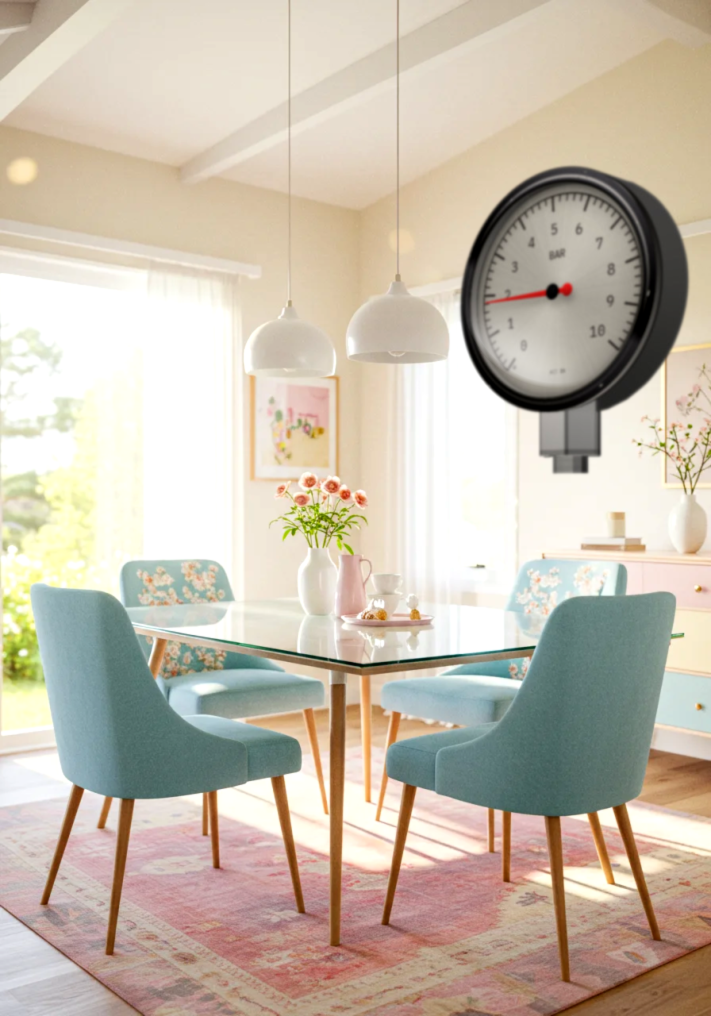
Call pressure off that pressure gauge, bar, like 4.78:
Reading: 1.8
